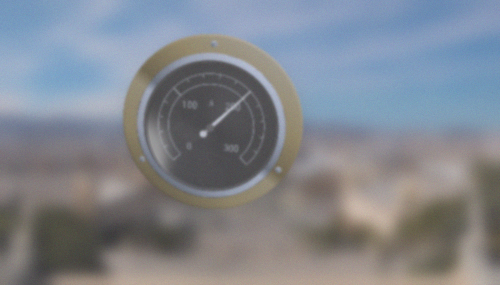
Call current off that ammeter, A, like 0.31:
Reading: 200
